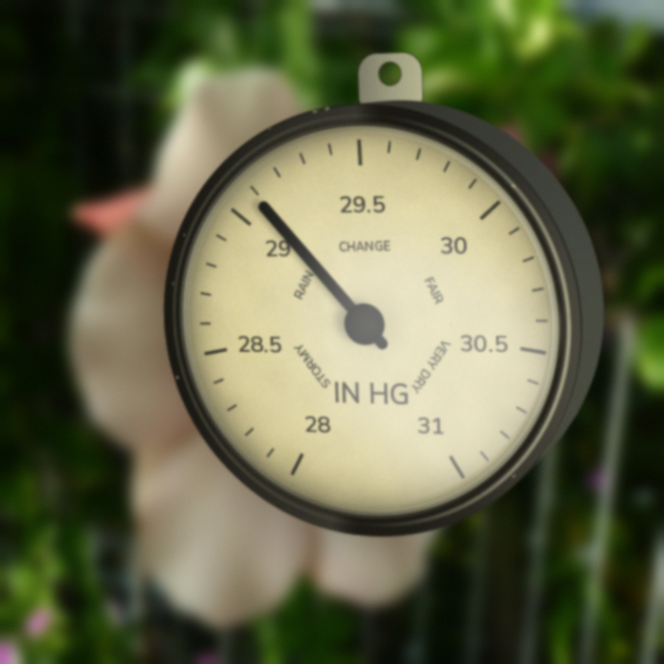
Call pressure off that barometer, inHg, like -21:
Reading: 29.1
